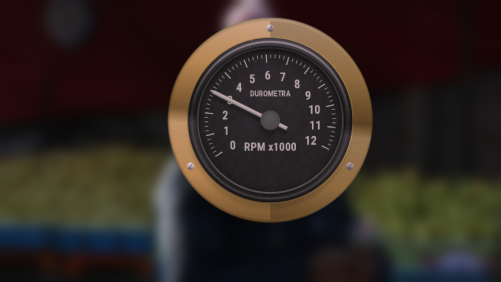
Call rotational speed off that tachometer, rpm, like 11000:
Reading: 3000
